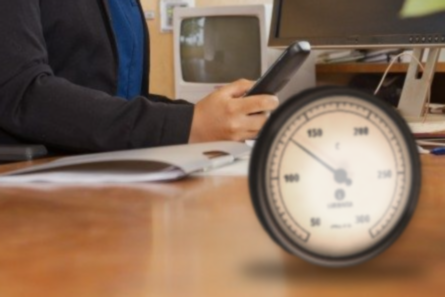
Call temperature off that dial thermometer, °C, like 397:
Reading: 130
